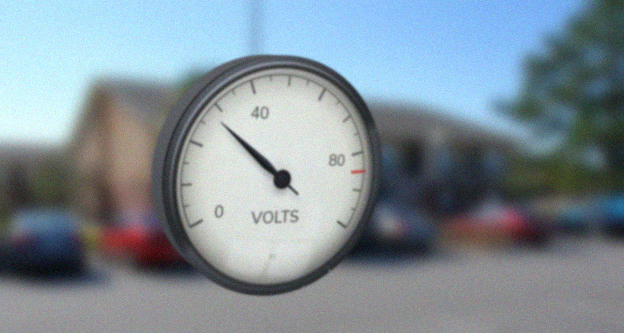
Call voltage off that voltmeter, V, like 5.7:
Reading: 27.5
